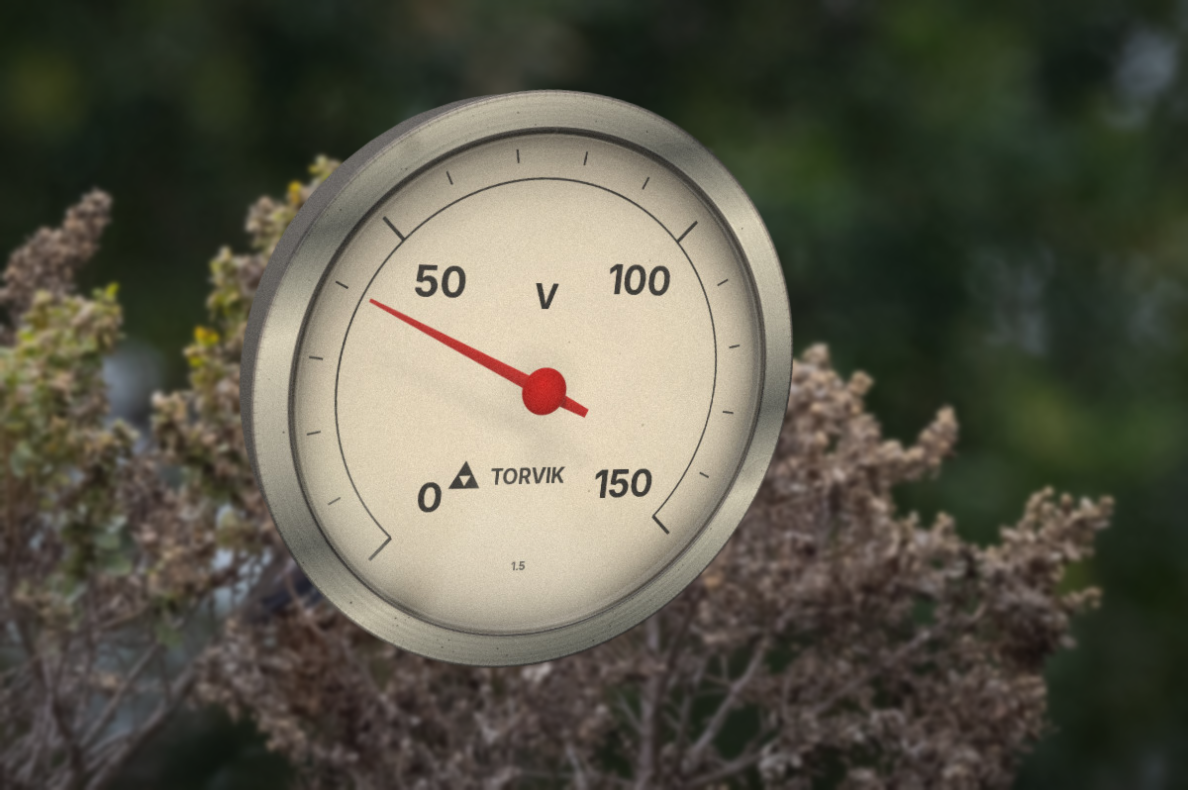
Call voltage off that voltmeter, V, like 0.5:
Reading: 40
